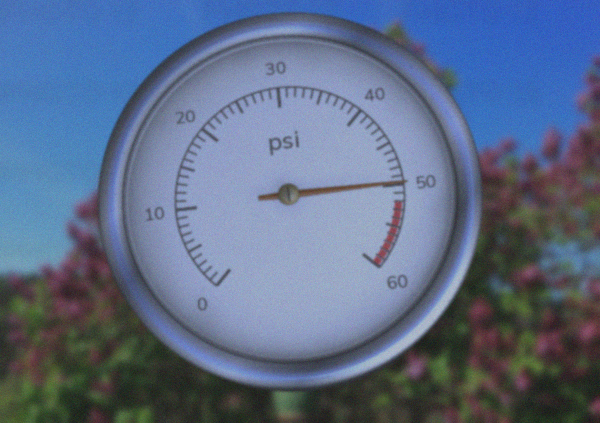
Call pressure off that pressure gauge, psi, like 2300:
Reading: 50
